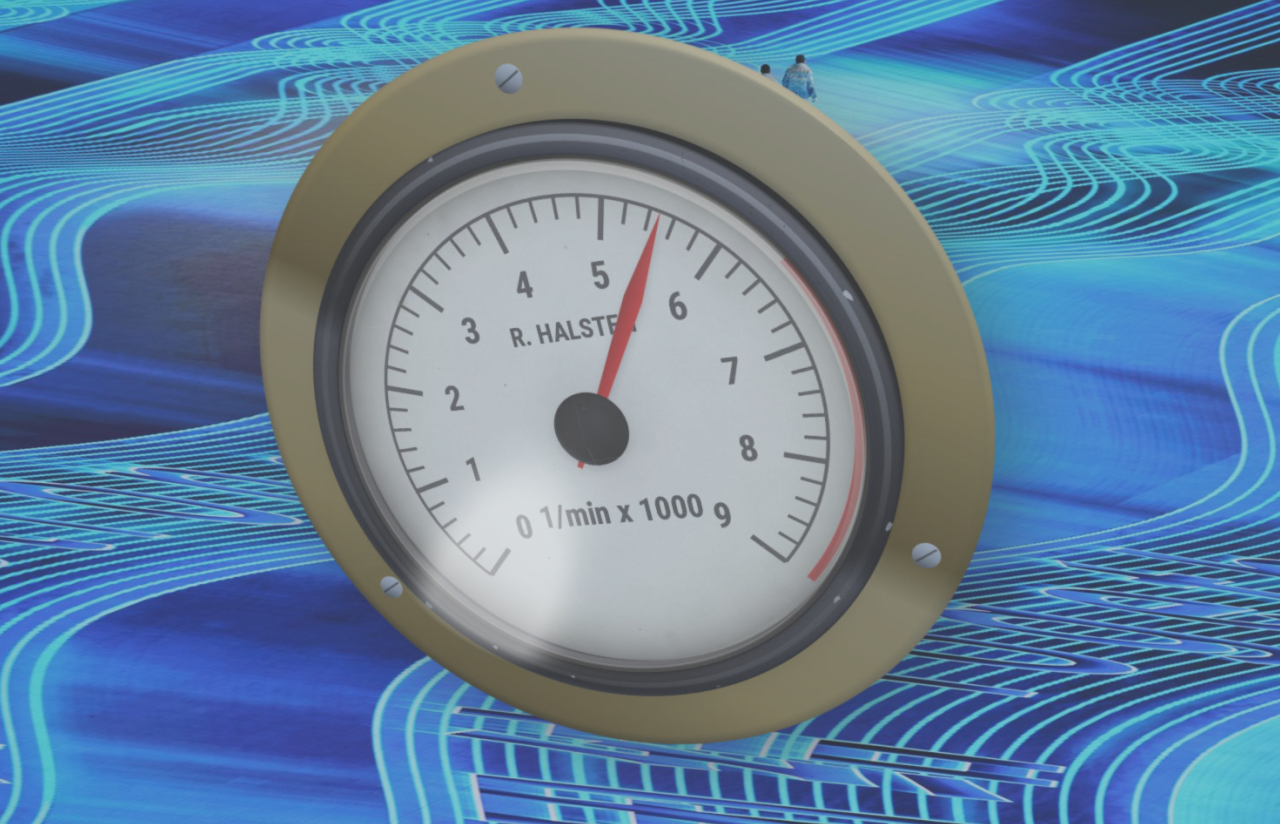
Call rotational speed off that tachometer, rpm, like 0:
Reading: 5500
